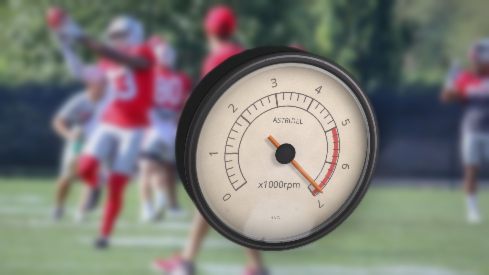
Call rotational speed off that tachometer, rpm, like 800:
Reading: 6800
